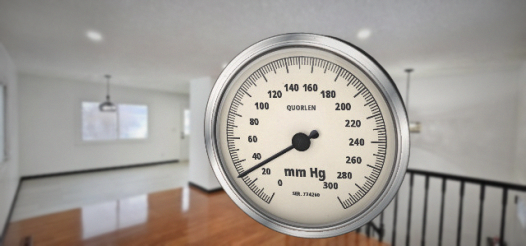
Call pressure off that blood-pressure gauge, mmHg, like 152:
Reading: 30
